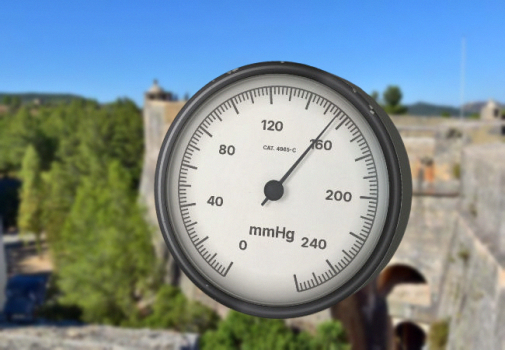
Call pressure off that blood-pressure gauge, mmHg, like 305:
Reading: 156
